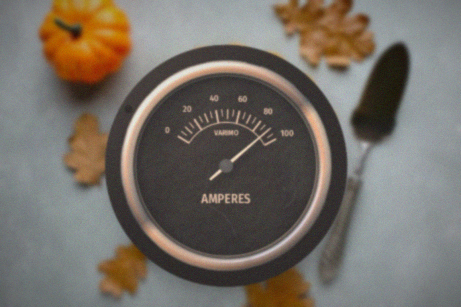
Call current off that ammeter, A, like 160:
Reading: 90
